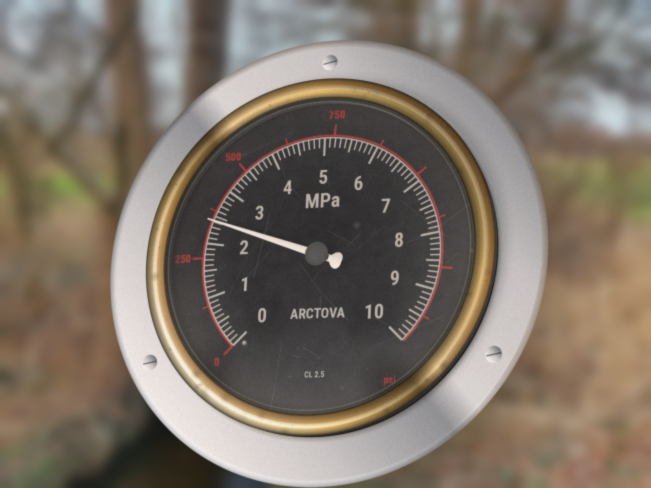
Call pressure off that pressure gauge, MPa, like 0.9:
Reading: 2.4
